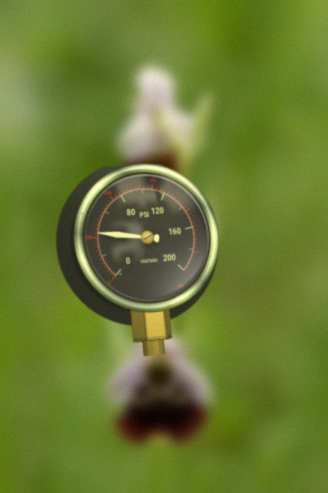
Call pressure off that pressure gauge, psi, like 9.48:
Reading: 40
